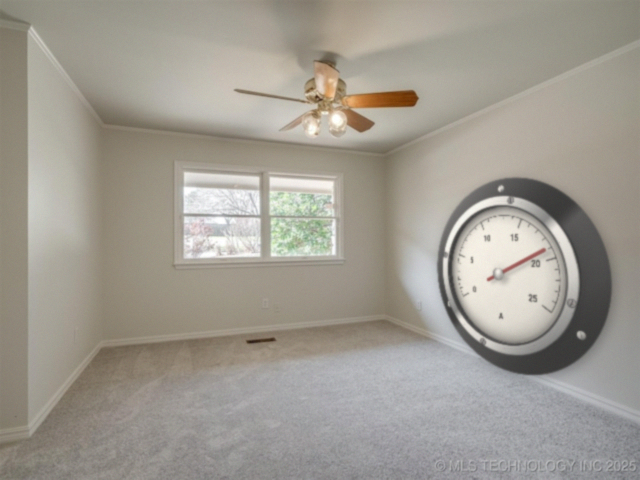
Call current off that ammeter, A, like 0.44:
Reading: 19
